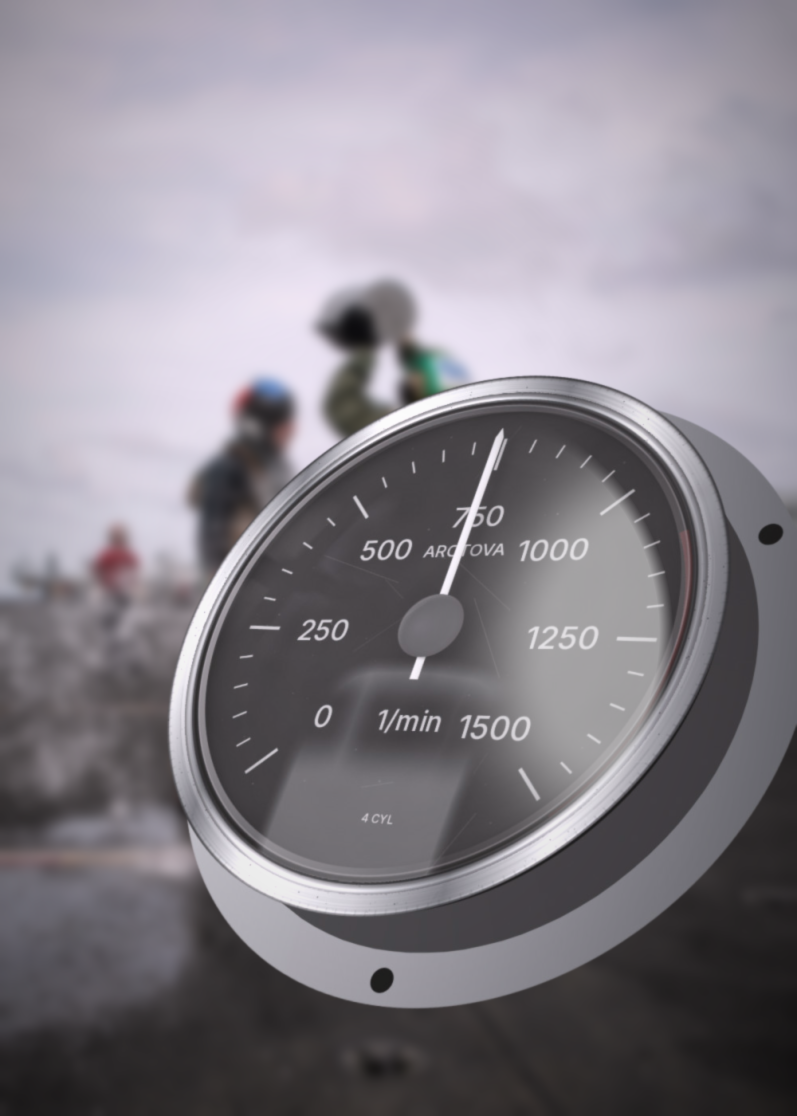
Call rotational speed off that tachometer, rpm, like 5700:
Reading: 750
